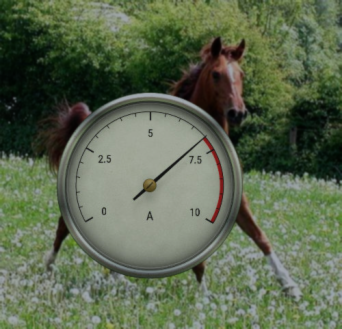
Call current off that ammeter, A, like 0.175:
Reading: 7
